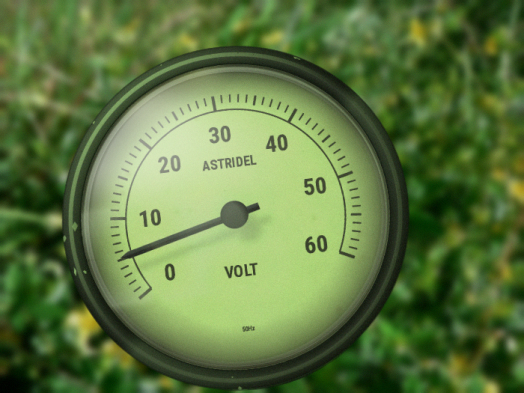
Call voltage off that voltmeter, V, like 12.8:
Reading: 5
